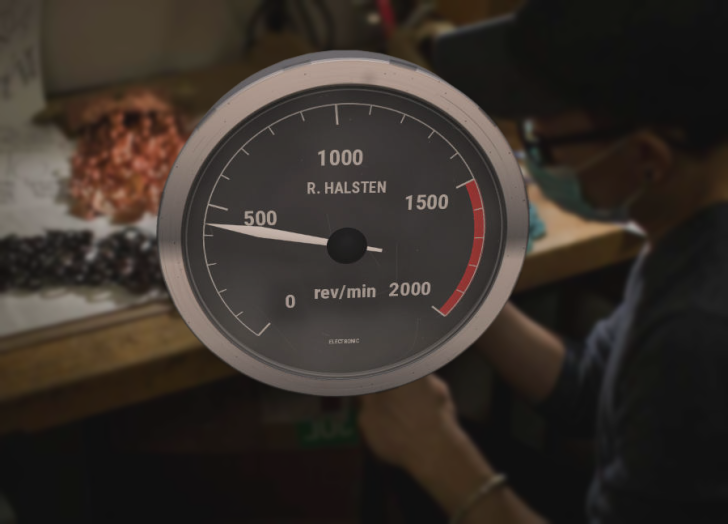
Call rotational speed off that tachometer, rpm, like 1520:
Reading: 450
